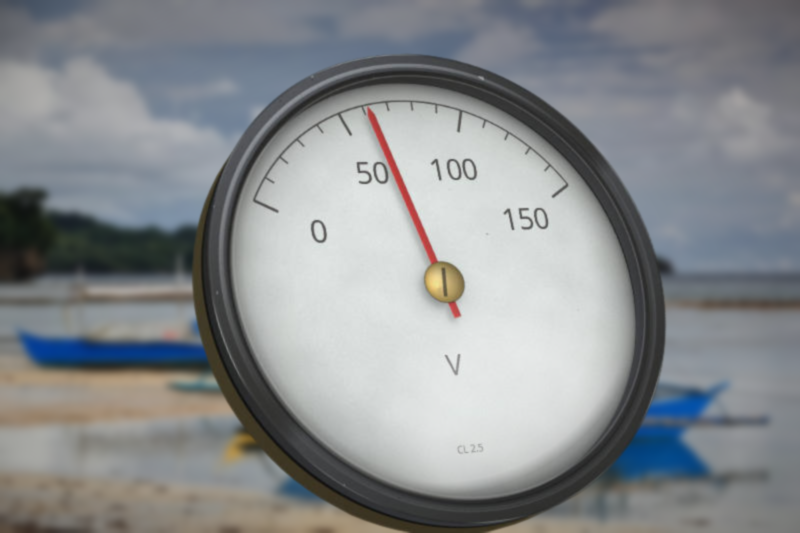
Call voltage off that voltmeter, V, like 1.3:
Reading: 60
